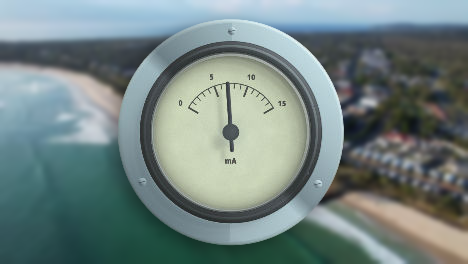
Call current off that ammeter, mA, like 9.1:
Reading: 7
